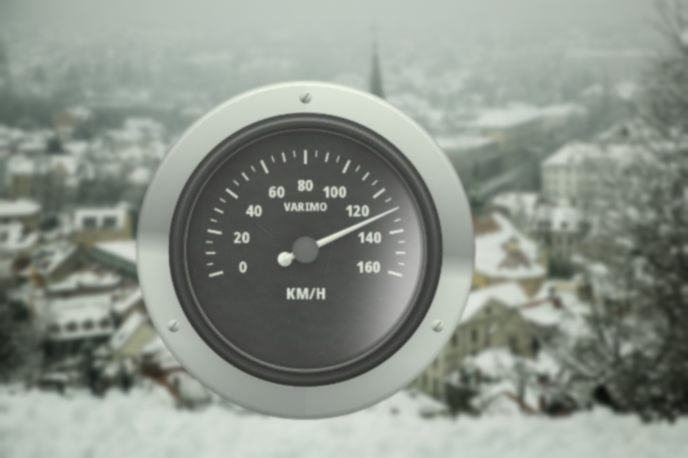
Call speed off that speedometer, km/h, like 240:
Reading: 130
